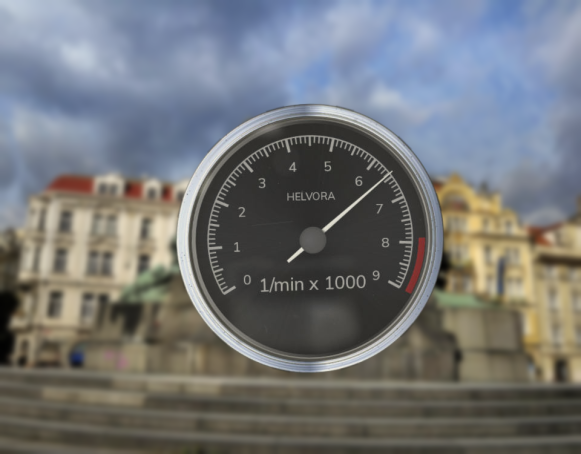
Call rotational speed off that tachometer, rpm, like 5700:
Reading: 6400
